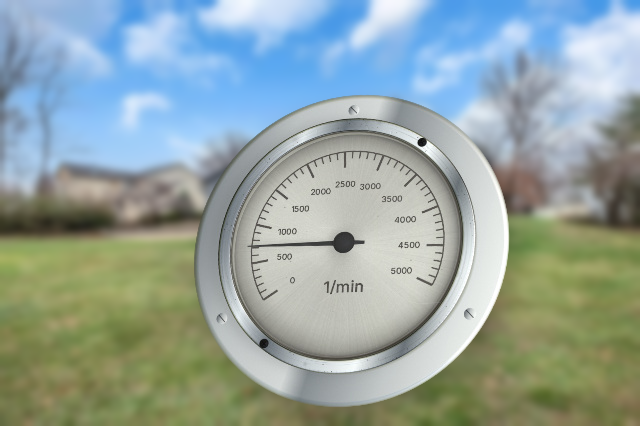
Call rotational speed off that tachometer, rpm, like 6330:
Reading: 700
